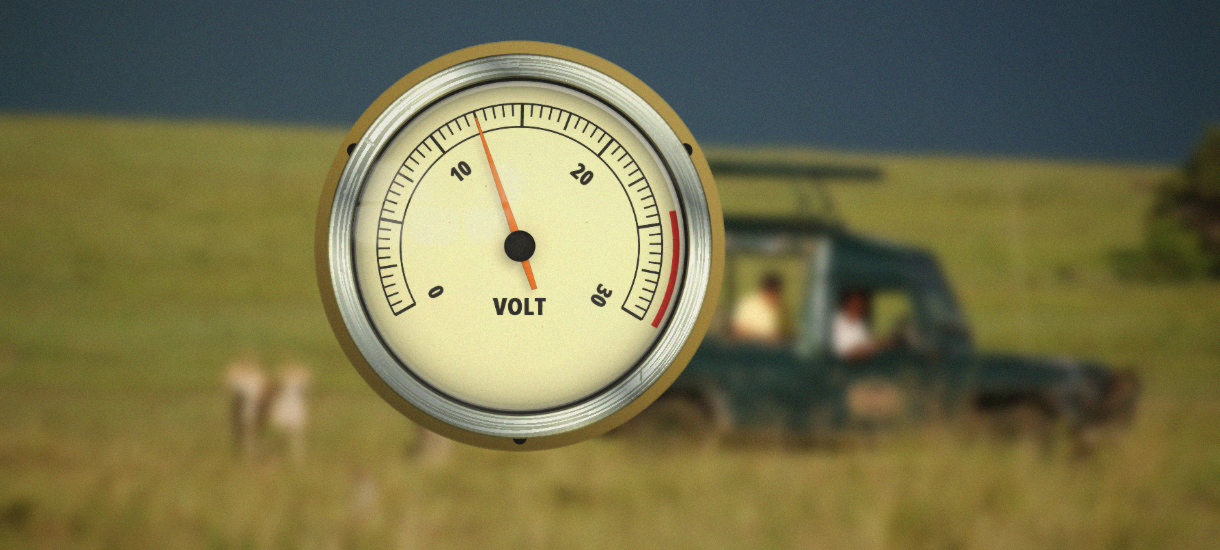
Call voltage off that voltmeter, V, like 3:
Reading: 12.5
